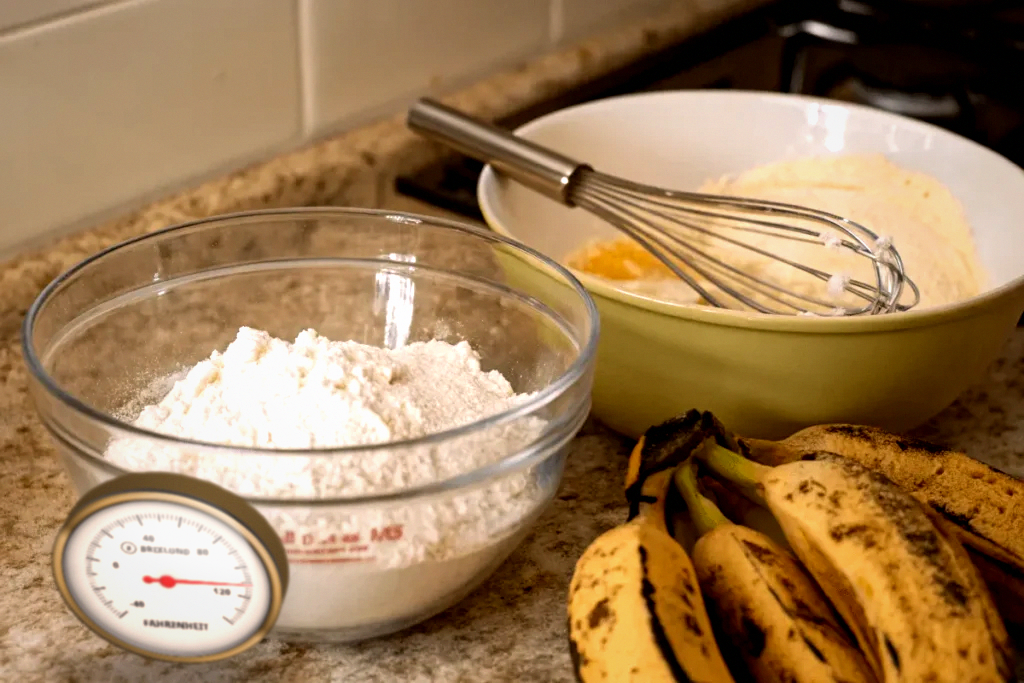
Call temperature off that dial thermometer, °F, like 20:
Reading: 110
